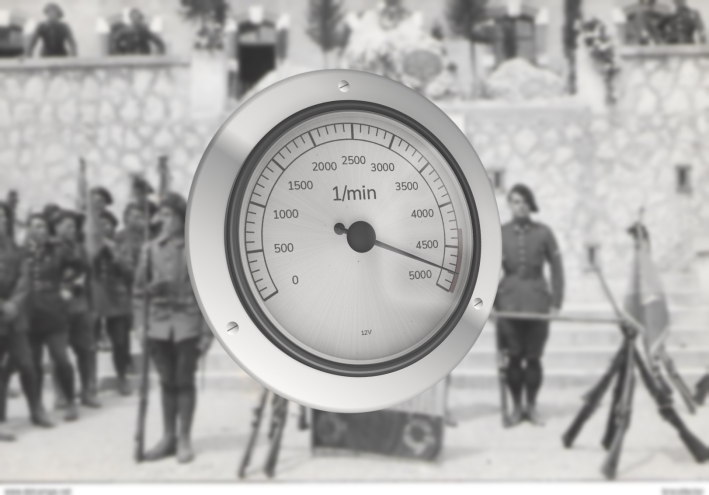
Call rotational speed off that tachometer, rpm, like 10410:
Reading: 4800
